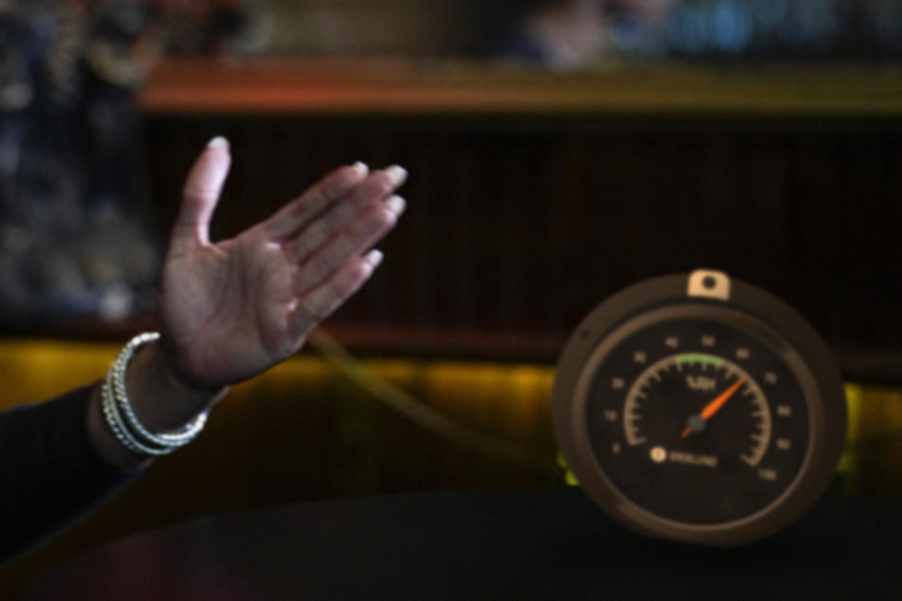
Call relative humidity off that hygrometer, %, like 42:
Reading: 65
